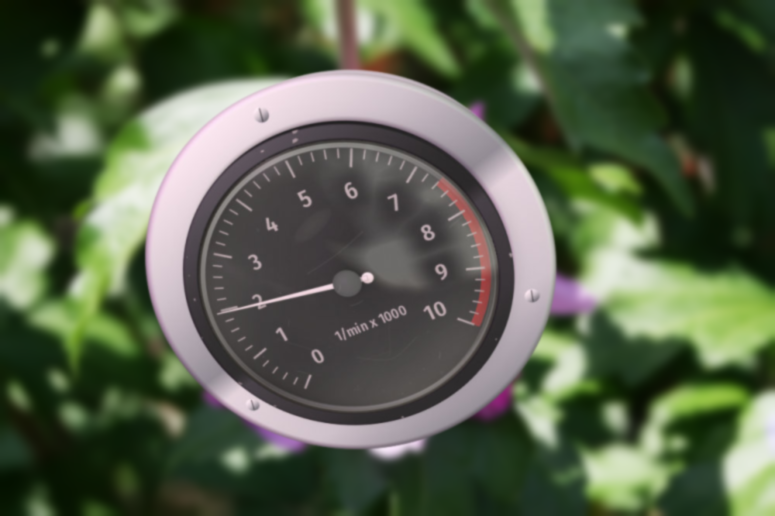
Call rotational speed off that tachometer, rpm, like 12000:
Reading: 2000
